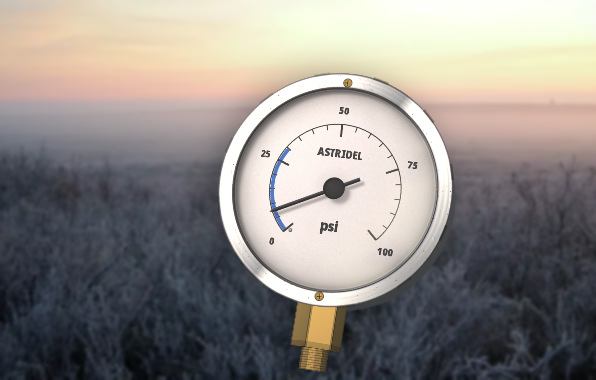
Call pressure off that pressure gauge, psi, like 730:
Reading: 7.5
